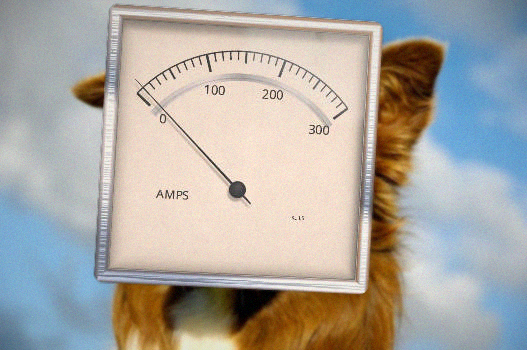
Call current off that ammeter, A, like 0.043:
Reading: 10
